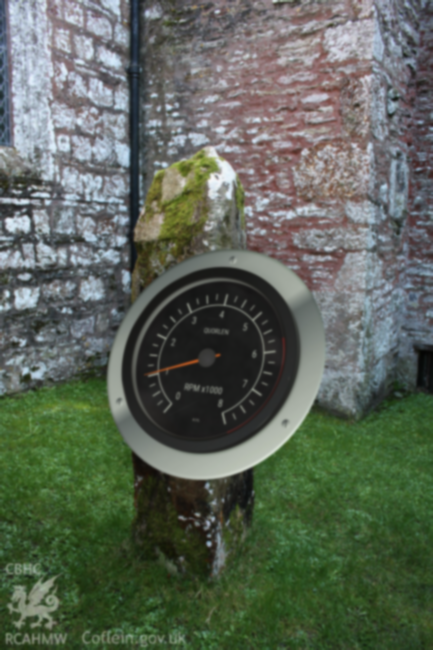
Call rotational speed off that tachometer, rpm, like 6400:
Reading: 1000
